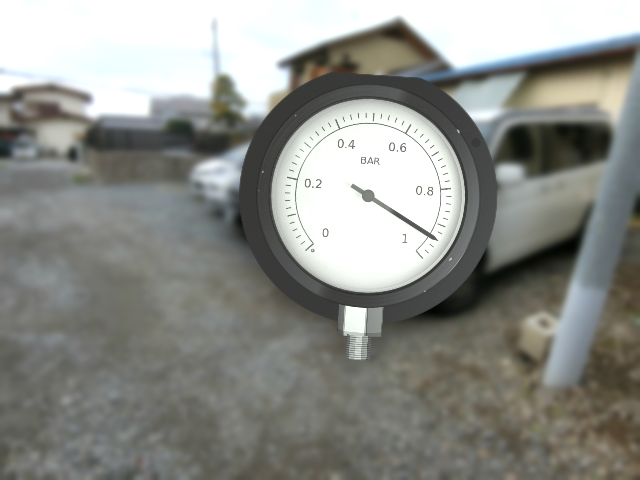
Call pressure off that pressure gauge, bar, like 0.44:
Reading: 0.94
